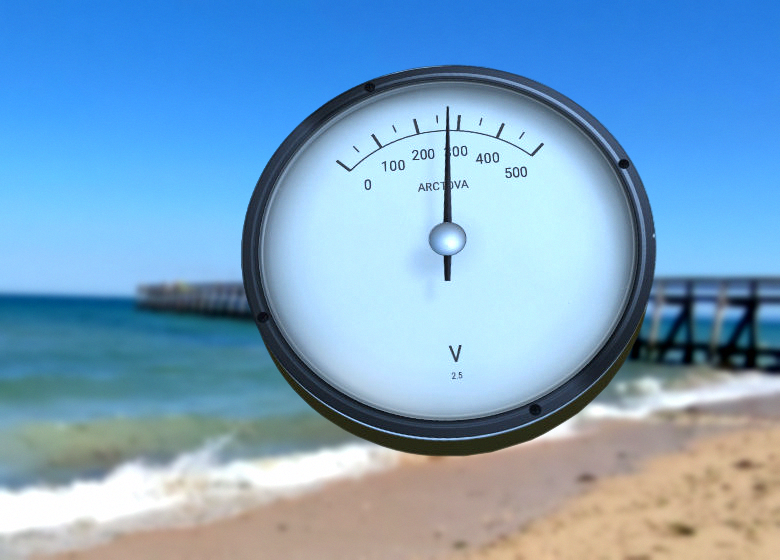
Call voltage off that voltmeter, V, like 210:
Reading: 275
